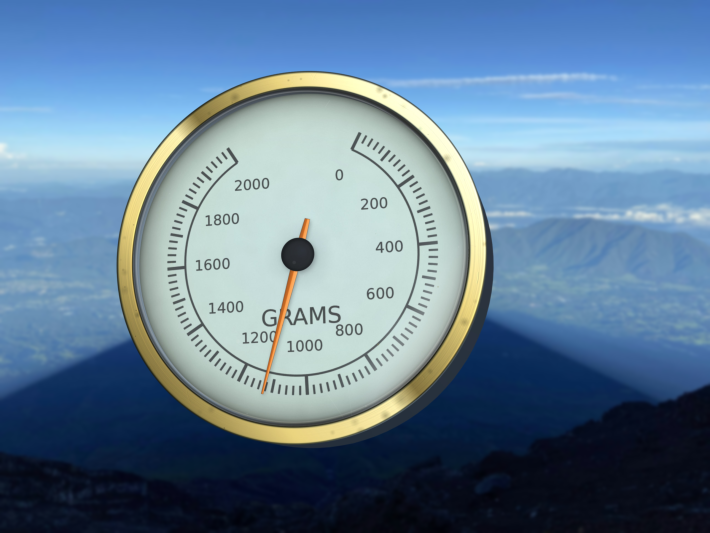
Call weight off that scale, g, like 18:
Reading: 1120
